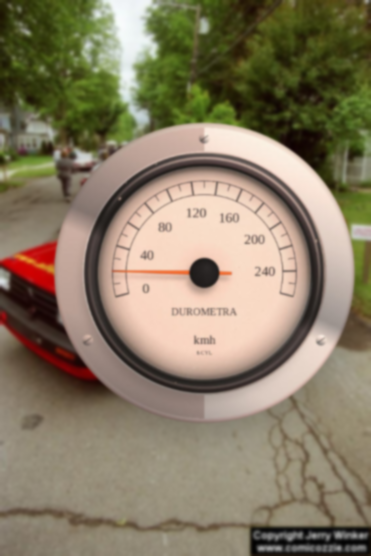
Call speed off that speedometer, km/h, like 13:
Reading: 20
